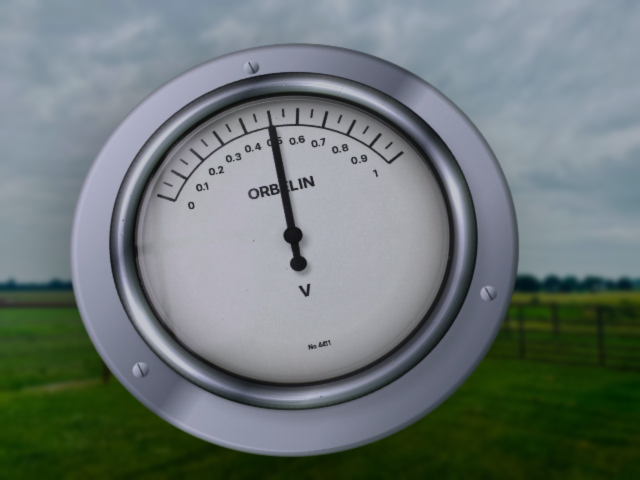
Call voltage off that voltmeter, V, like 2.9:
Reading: 0.5
